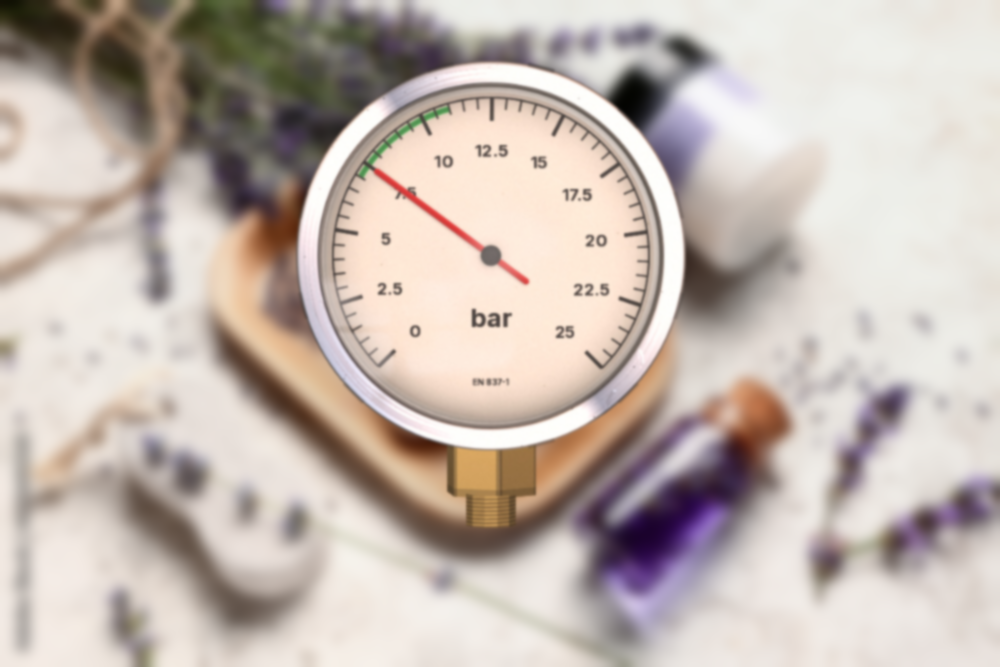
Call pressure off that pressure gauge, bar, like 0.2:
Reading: 7.5
